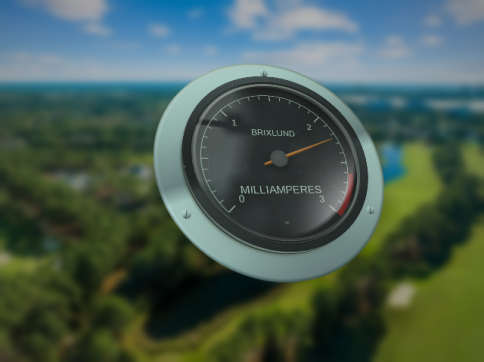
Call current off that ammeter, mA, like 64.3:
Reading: 2.25
